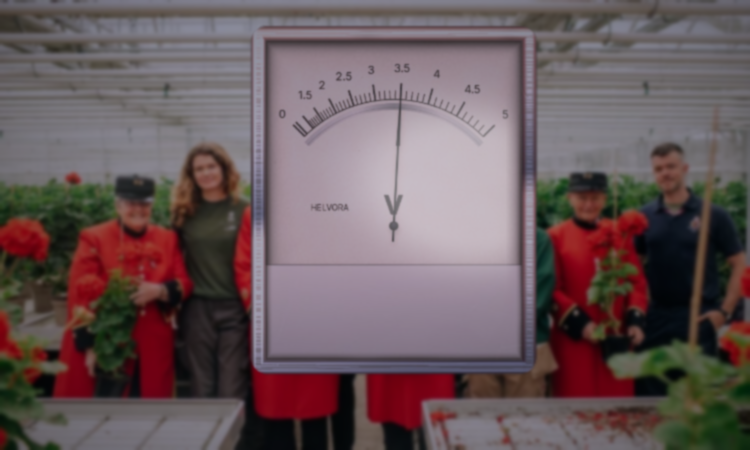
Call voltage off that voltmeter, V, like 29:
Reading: 3.5
